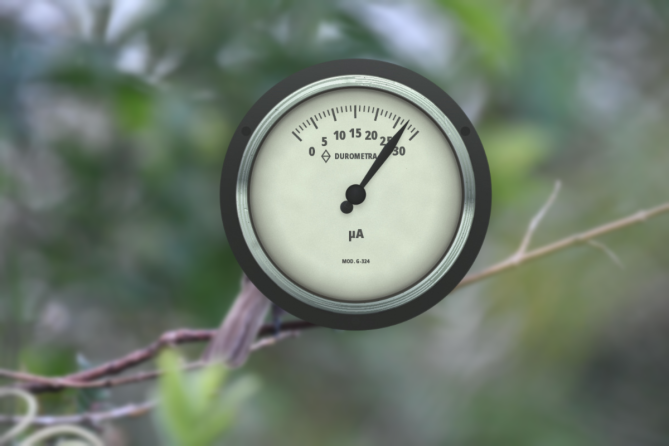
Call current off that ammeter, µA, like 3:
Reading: 27
